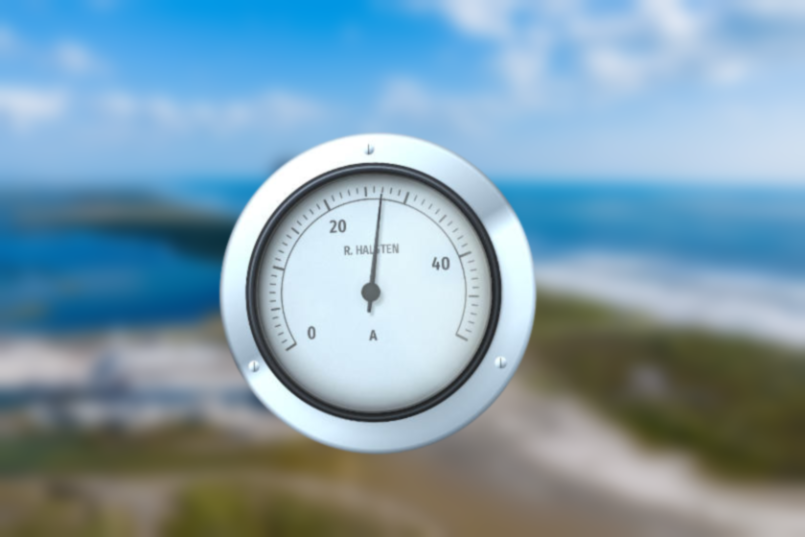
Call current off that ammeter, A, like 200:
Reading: 27
